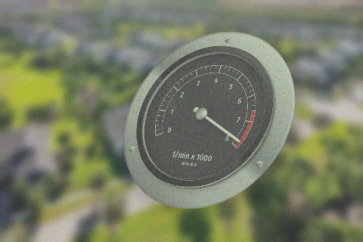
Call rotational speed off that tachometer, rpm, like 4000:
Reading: 7800
